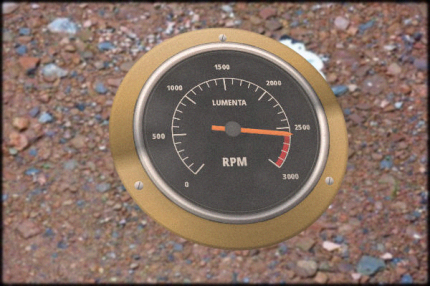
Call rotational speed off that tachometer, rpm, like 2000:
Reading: 2600
